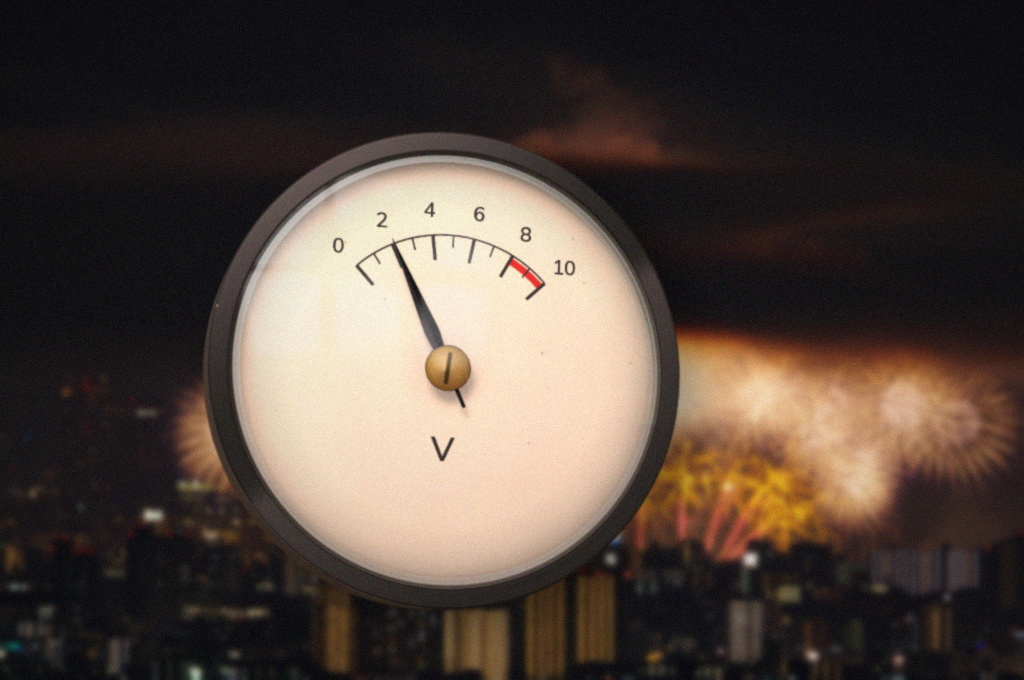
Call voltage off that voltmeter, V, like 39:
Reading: 2
